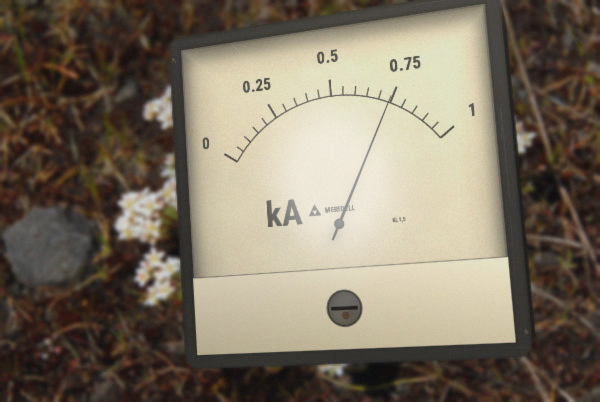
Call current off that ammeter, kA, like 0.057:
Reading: 0.75
